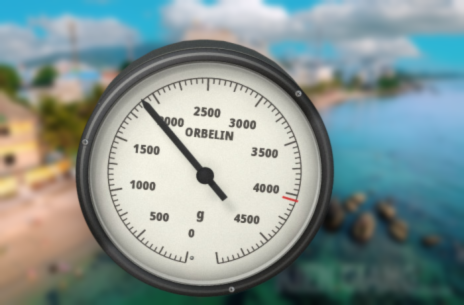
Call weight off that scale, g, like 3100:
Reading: 1900
